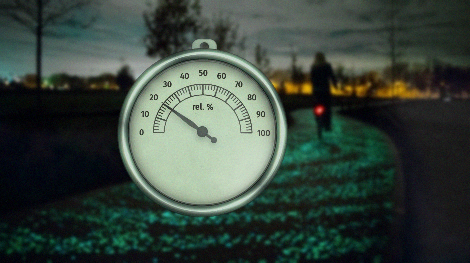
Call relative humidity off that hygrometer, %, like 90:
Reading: 20
